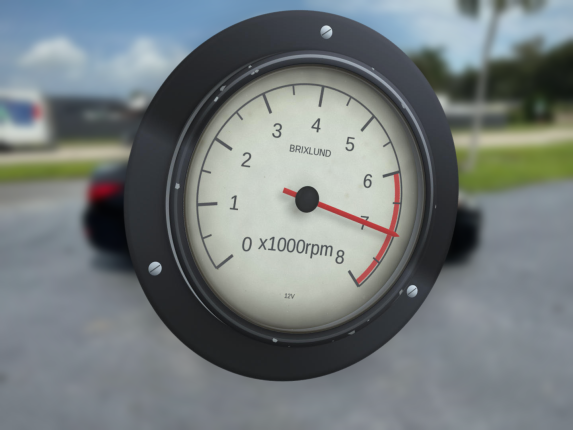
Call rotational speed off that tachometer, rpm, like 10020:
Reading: 7000
